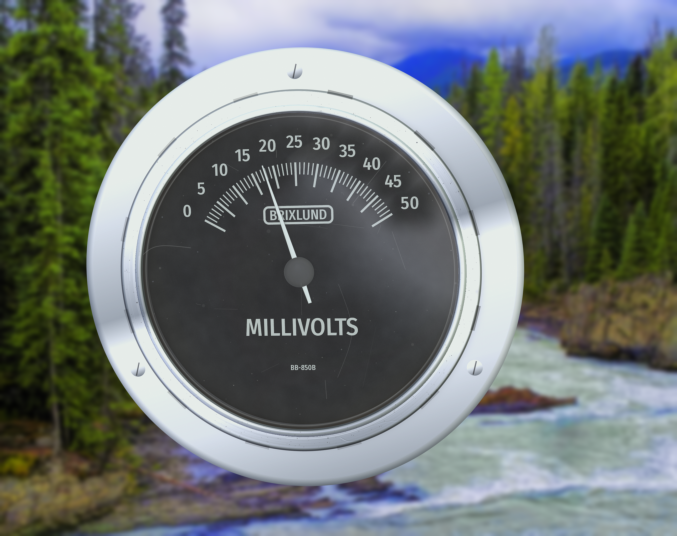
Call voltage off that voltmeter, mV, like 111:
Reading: 18
